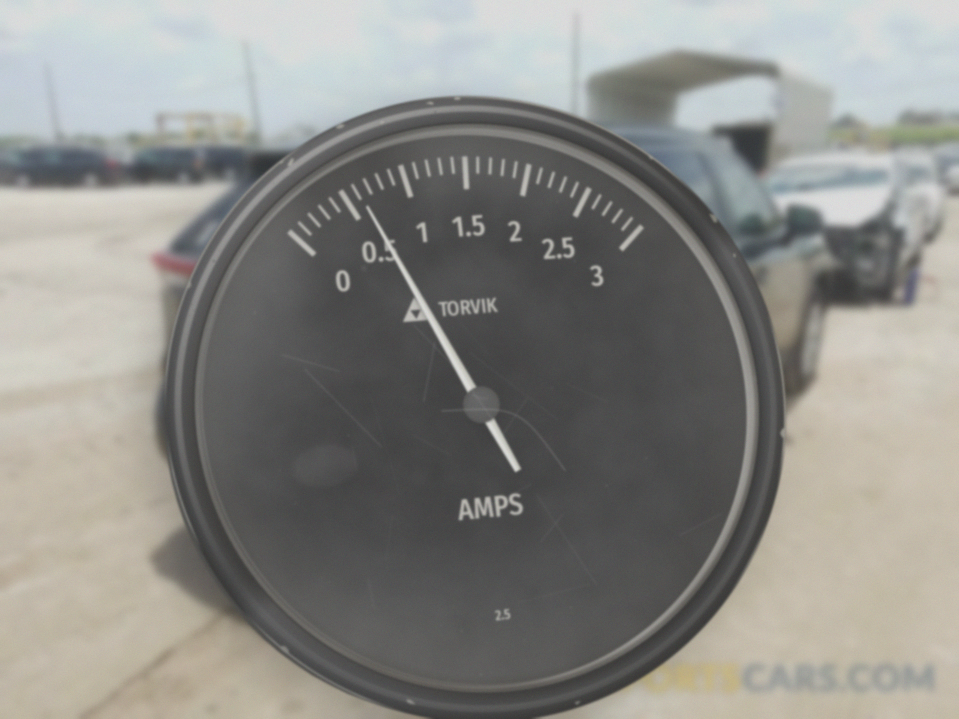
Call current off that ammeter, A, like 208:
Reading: 0.6
